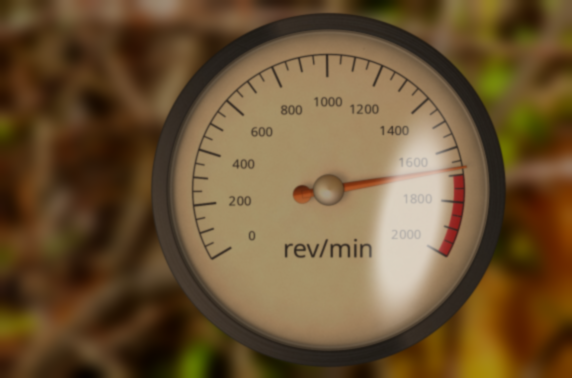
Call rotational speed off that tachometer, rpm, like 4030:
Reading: 1675
